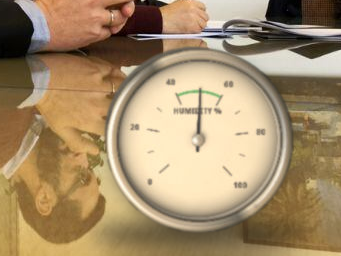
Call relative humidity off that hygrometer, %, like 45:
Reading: 50
